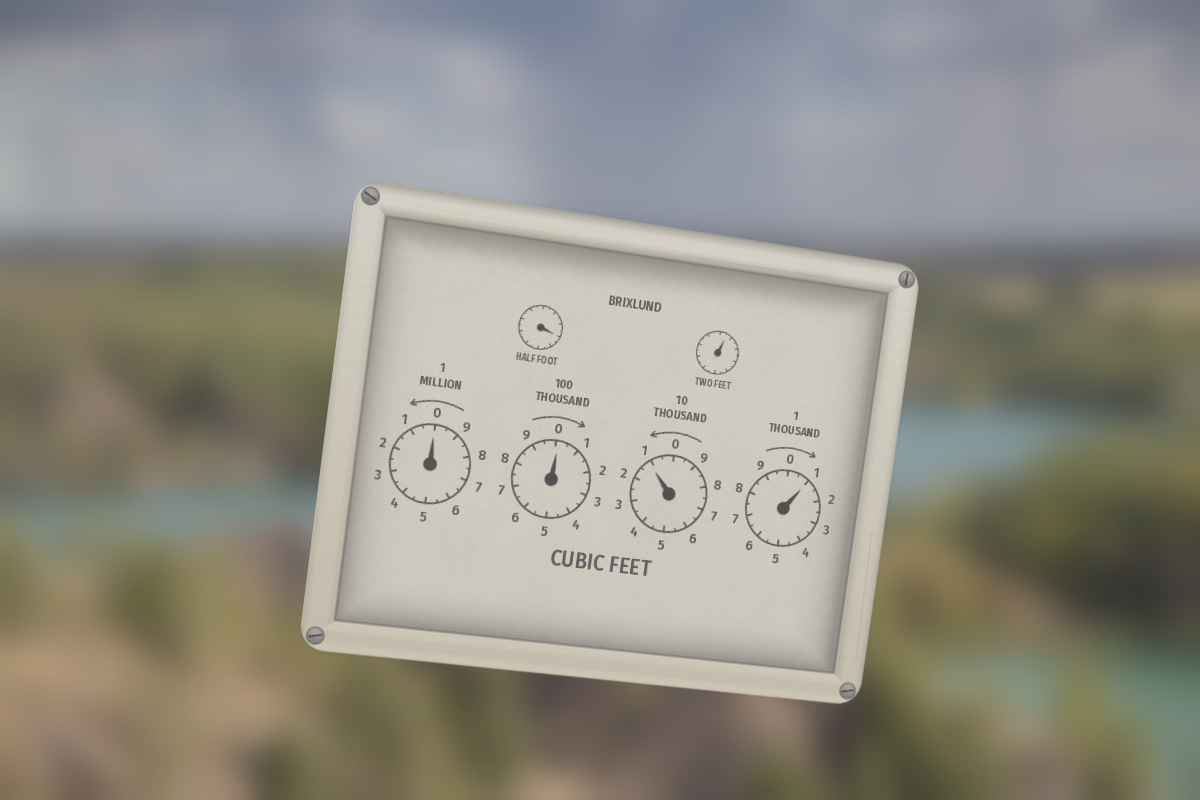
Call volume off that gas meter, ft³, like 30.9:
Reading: 1100
